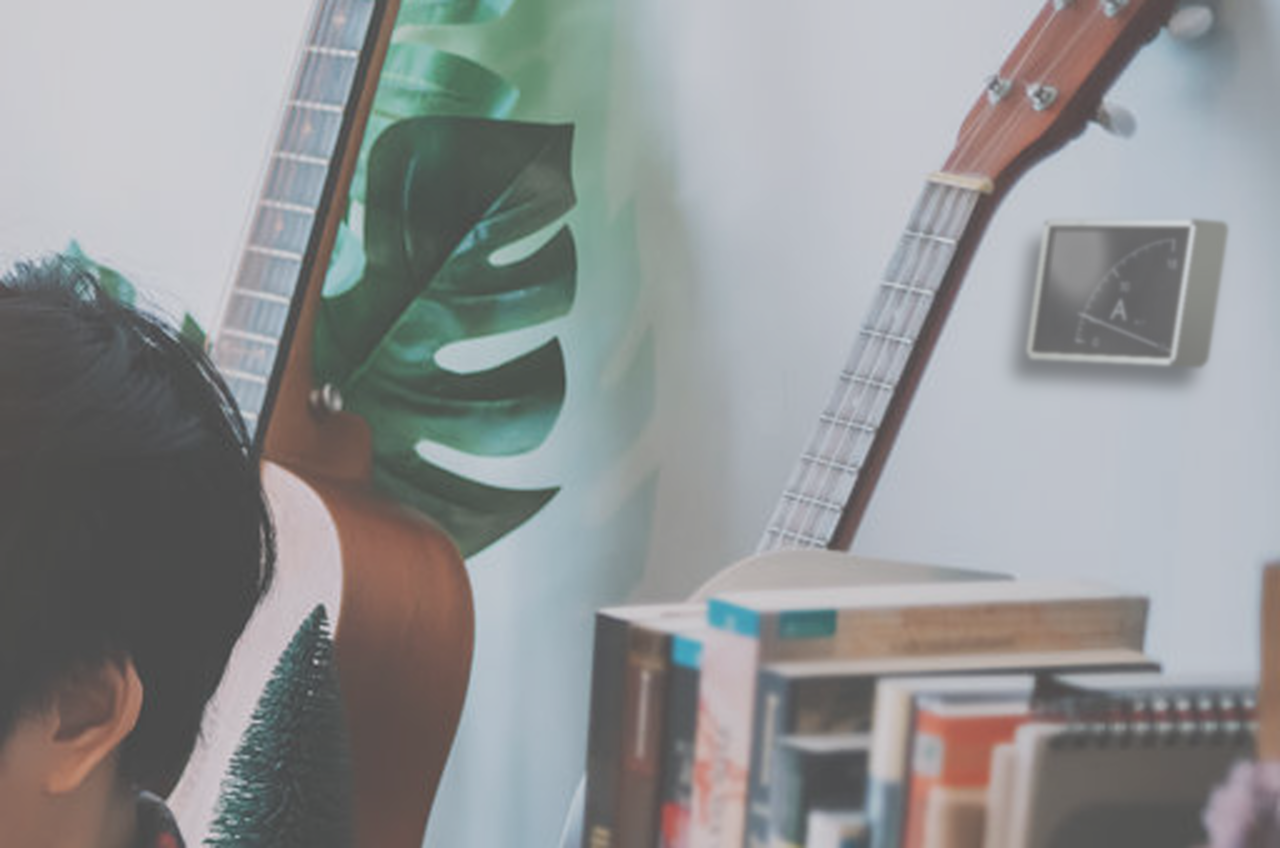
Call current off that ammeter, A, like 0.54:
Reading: 5
